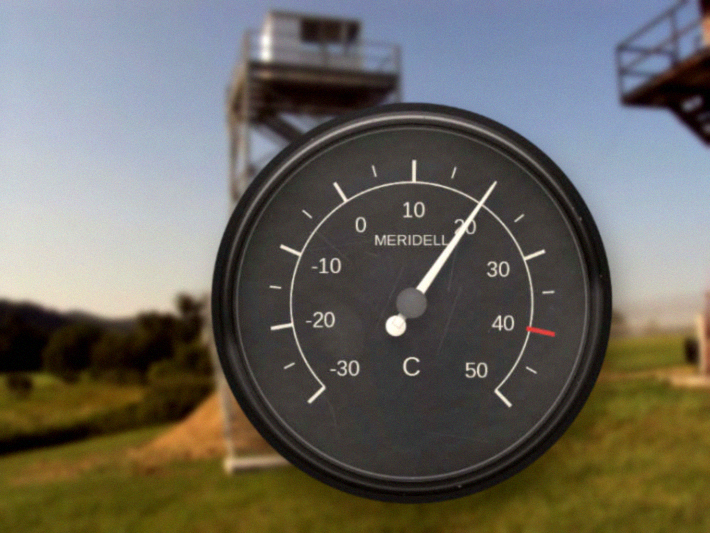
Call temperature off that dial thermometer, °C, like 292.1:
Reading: 20
